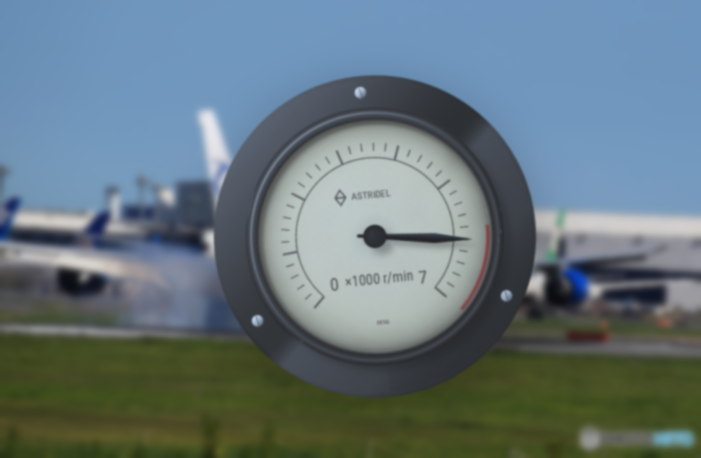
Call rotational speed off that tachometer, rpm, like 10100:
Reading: 6000
